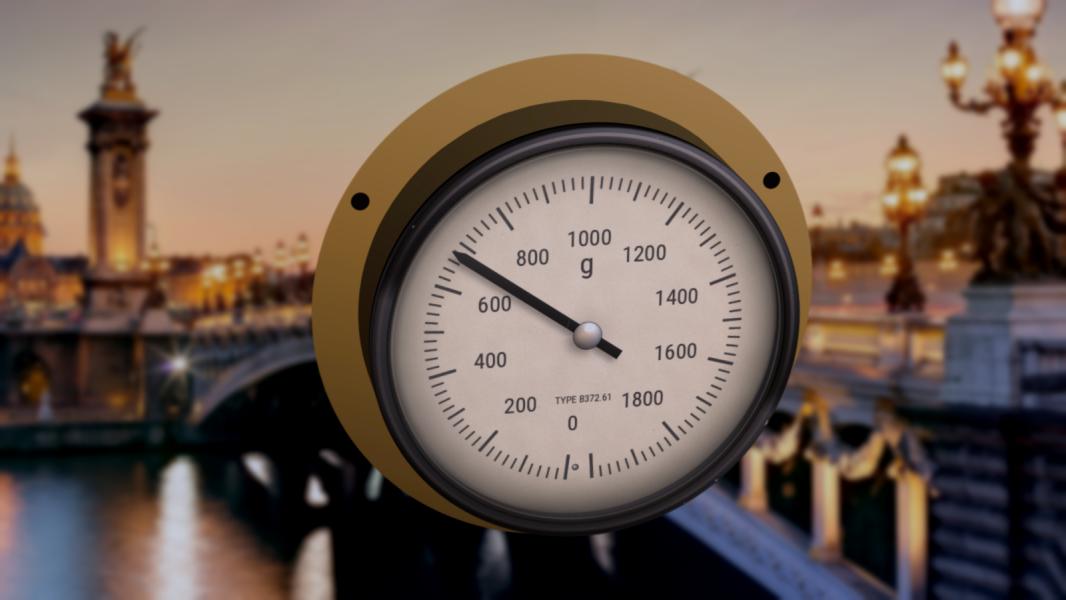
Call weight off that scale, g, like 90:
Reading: 680
